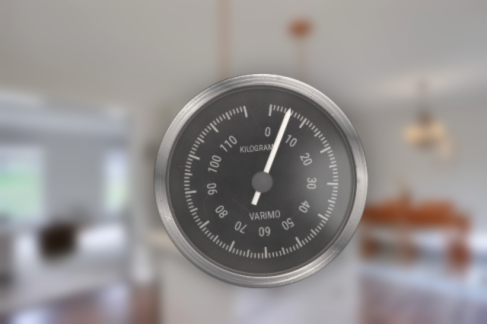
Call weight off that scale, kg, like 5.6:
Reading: 5
